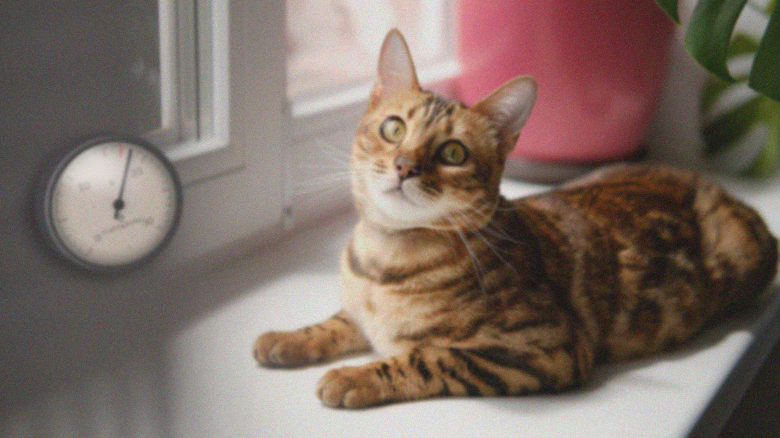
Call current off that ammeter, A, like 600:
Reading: 18
